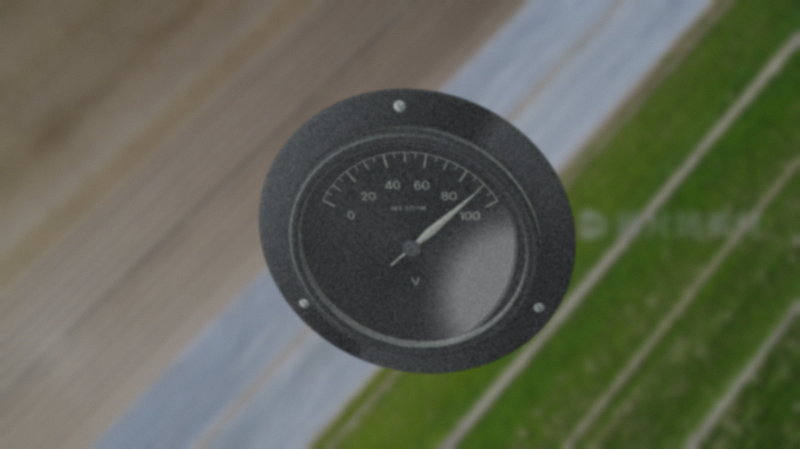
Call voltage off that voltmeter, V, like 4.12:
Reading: 90
